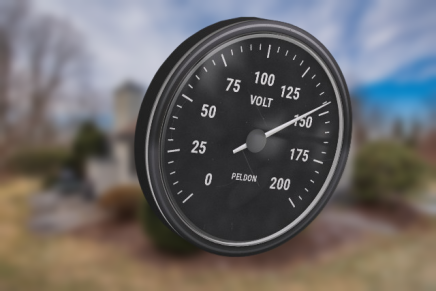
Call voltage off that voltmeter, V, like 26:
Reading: 145
